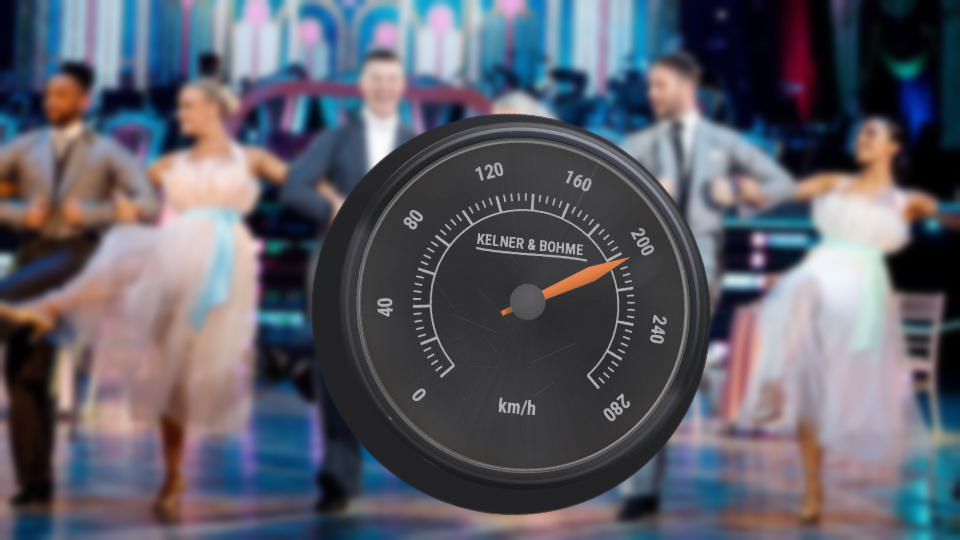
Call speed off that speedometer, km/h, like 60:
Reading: 204
